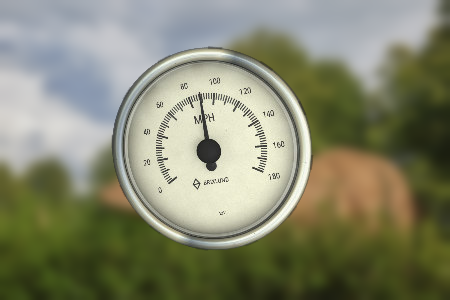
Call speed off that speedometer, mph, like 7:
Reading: 90
